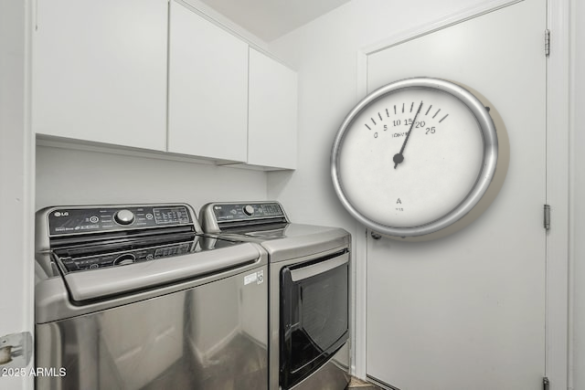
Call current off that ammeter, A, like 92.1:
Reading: 17.5
